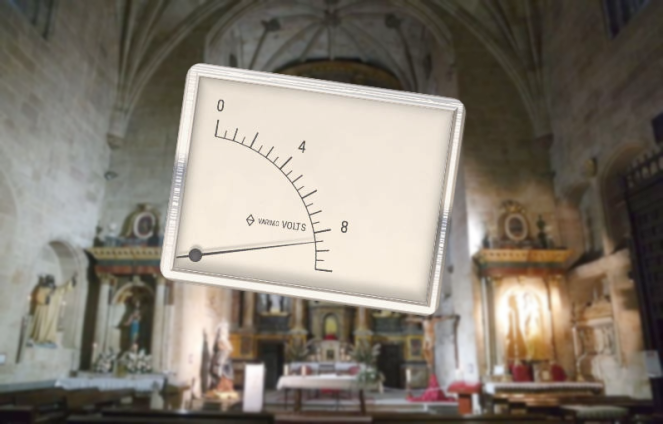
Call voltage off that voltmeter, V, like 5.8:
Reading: 8.5
